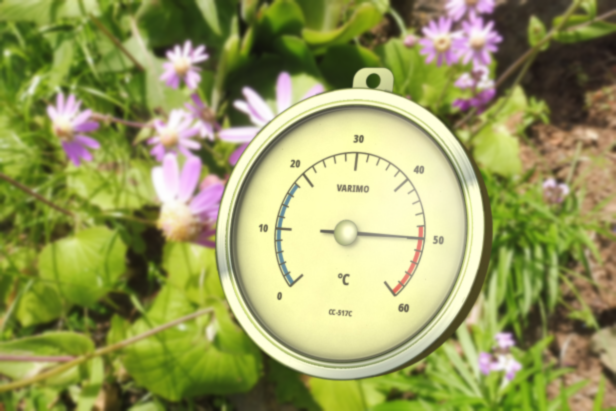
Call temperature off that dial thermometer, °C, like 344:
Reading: 50
